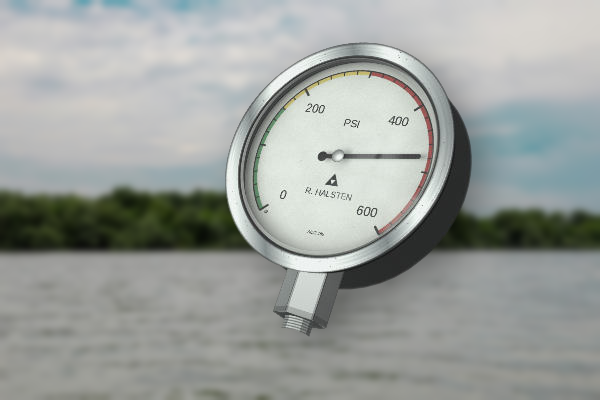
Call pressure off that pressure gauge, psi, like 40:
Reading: 480
